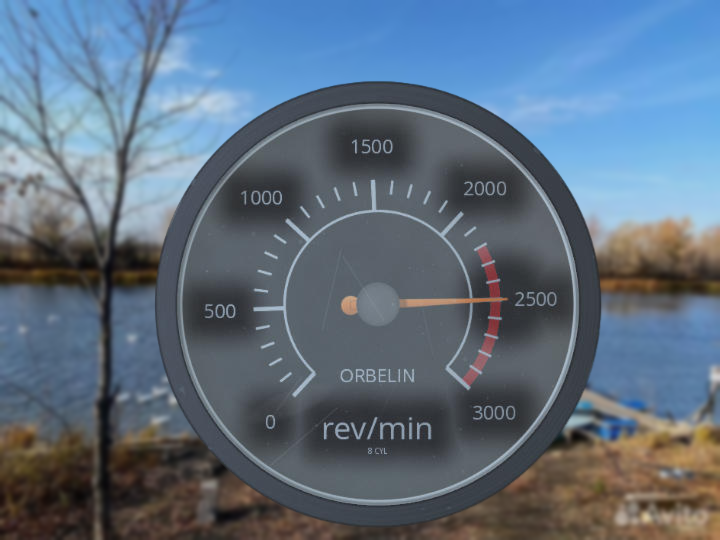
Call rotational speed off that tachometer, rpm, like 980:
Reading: 2500
